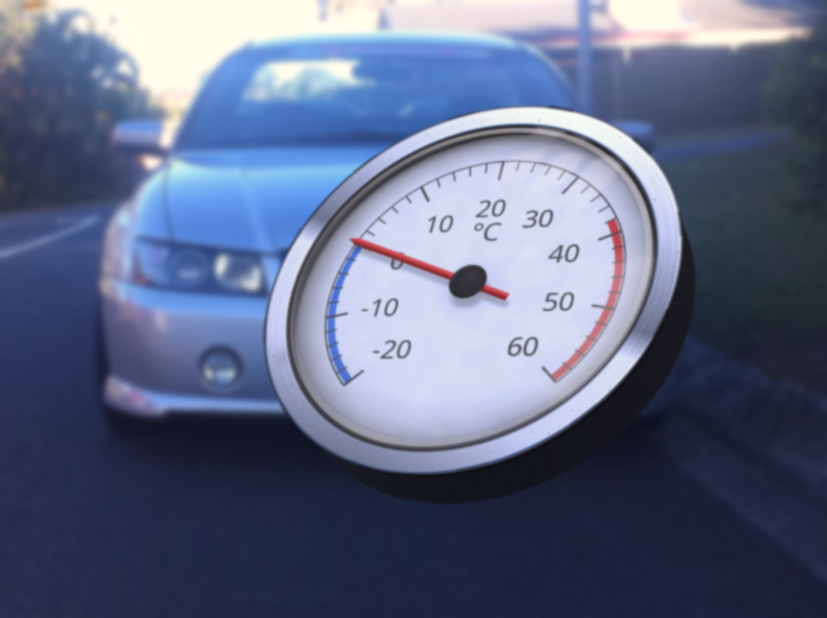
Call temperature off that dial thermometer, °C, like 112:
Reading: 0
